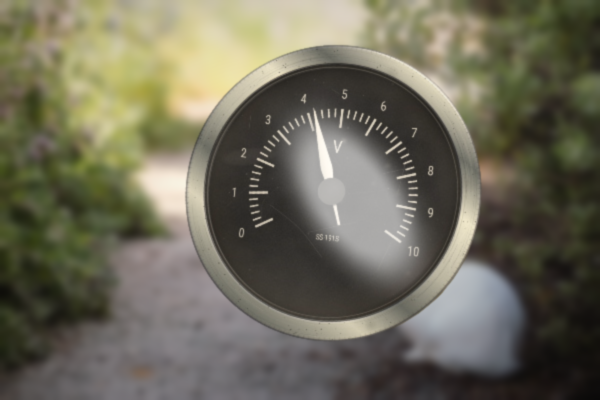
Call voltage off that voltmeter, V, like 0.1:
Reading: 4.2
